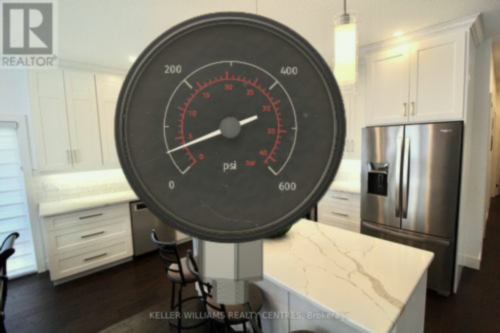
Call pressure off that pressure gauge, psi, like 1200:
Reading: 50
